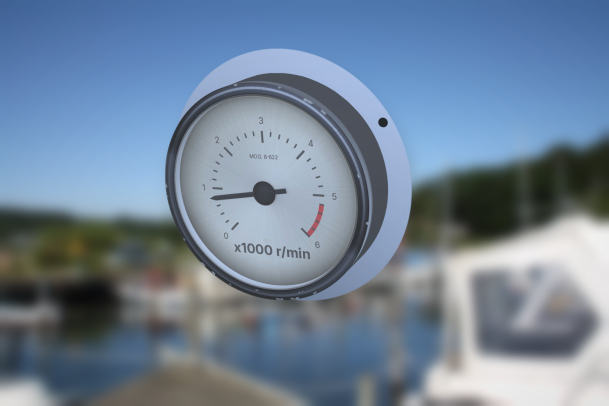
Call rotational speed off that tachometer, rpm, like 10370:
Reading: 800
